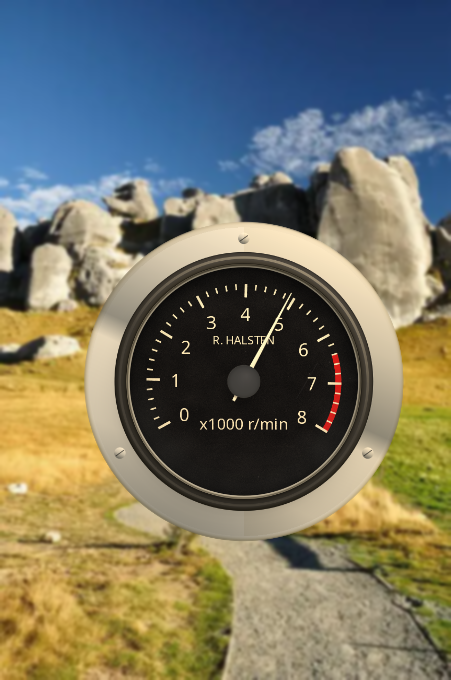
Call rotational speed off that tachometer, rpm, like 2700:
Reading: 4900
